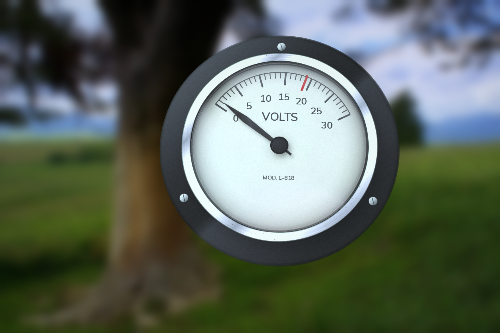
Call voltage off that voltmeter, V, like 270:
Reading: 1
